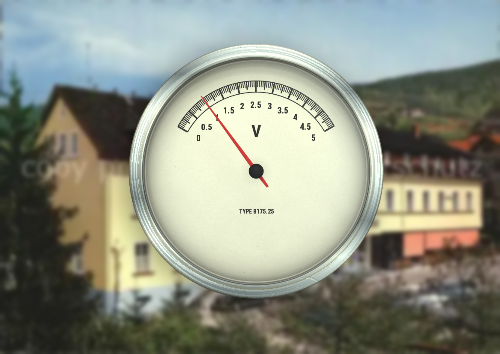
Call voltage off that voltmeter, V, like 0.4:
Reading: 1
